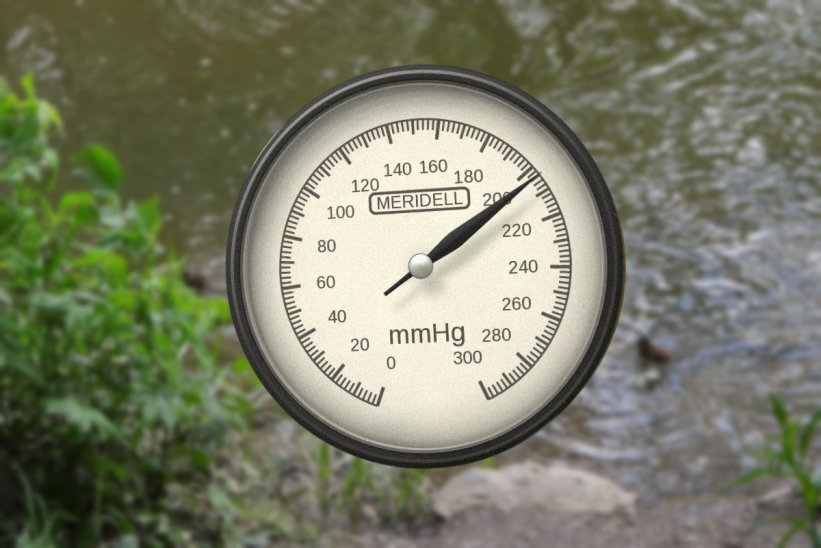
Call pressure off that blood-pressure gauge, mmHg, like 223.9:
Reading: 204
